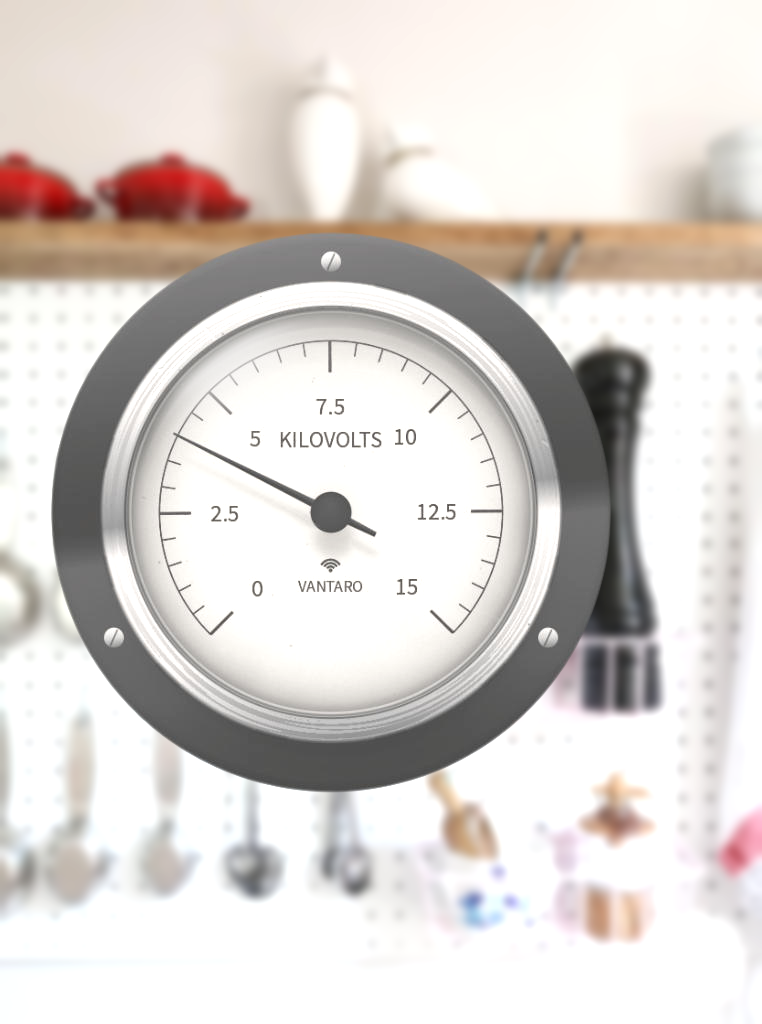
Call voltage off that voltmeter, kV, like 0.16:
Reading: 4
